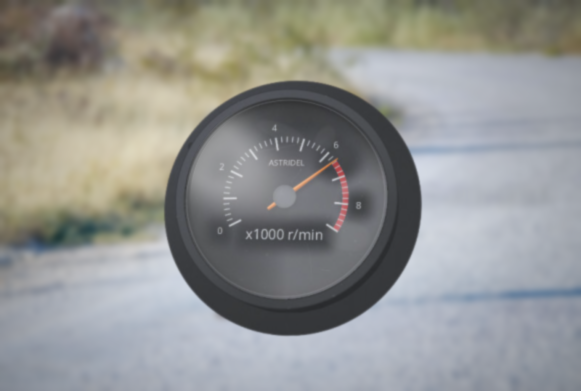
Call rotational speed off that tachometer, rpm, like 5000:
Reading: 6400
